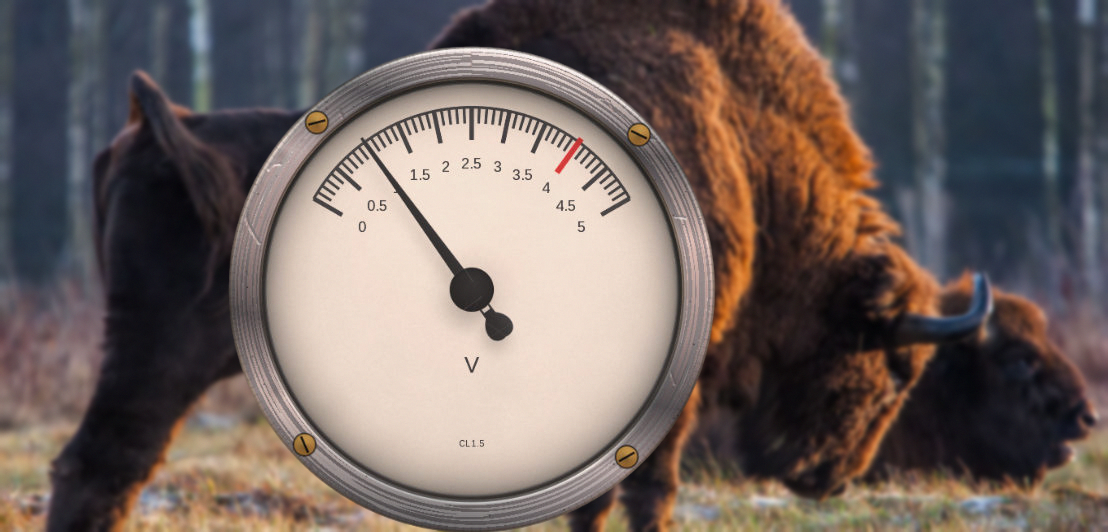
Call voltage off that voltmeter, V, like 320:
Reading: 1
